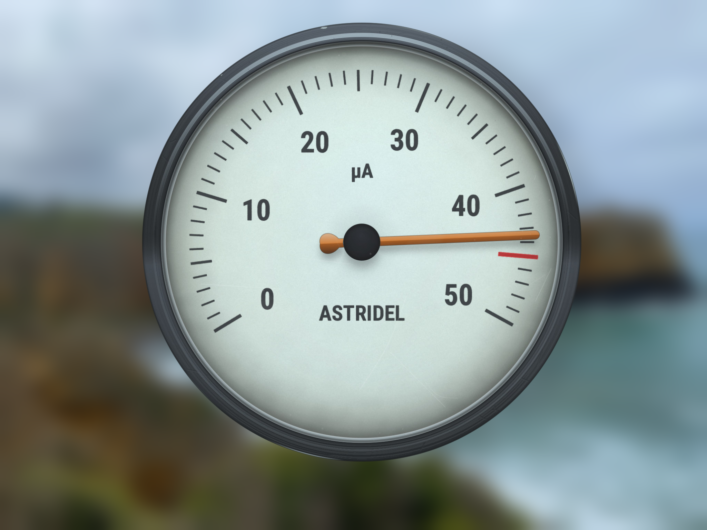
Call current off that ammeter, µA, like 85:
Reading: 43.5
